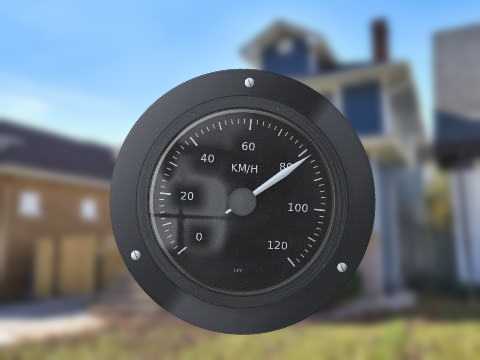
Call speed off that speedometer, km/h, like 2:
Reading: 82
